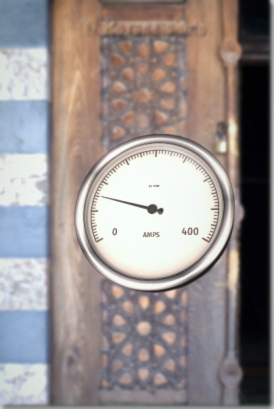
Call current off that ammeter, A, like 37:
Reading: 75
